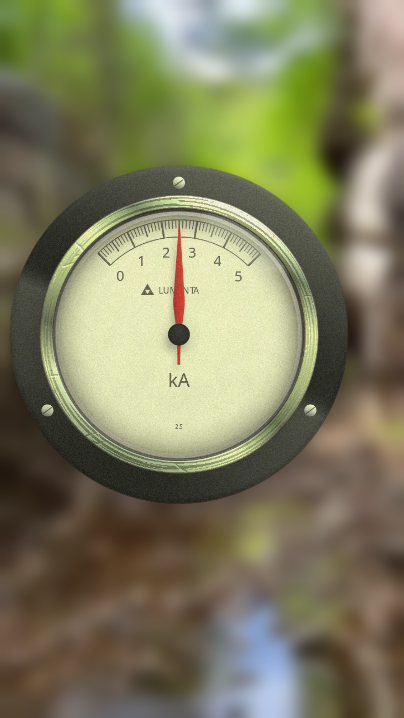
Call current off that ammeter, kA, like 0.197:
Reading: 2.5
